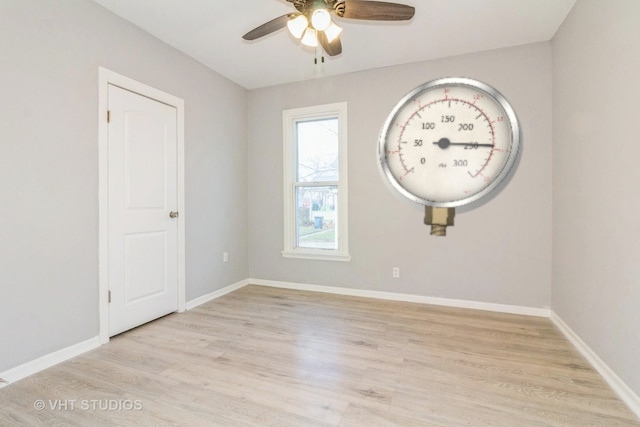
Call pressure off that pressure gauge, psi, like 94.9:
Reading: 250
